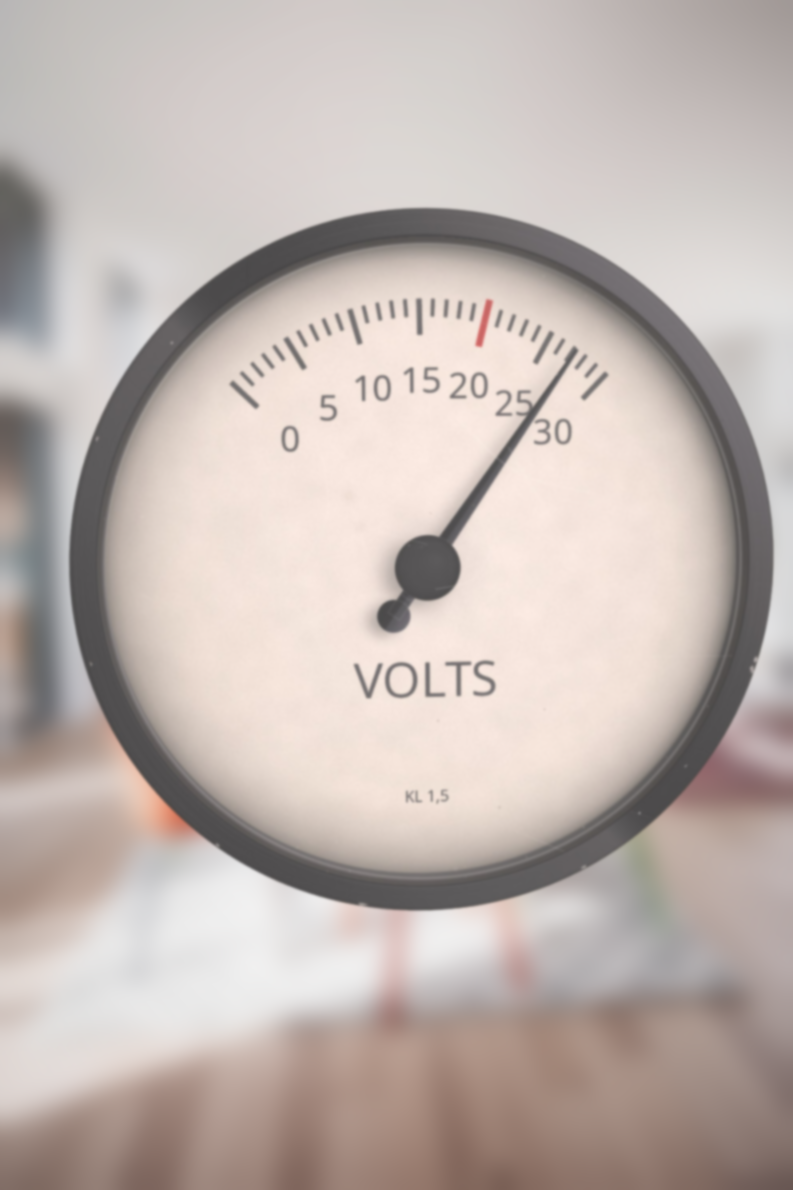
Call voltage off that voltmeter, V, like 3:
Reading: 27
